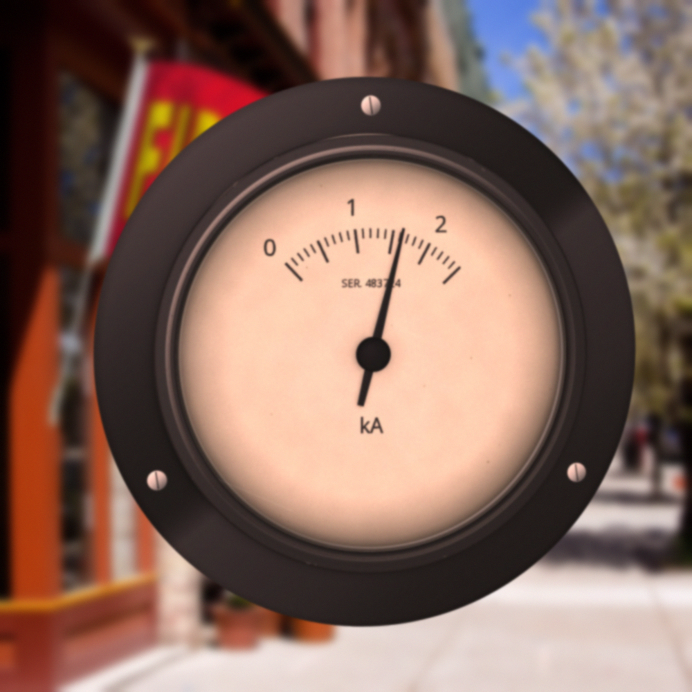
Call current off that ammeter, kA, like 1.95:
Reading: 1.6
